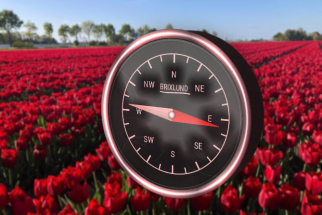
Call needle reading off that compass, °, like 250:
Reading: 97.5
